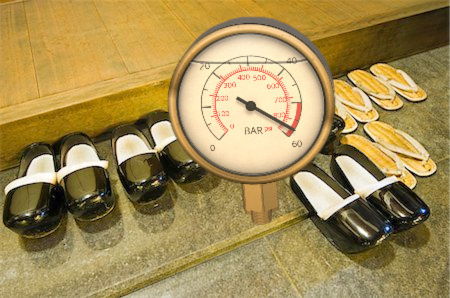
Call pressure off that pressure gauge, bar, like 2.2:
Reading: 57.5
